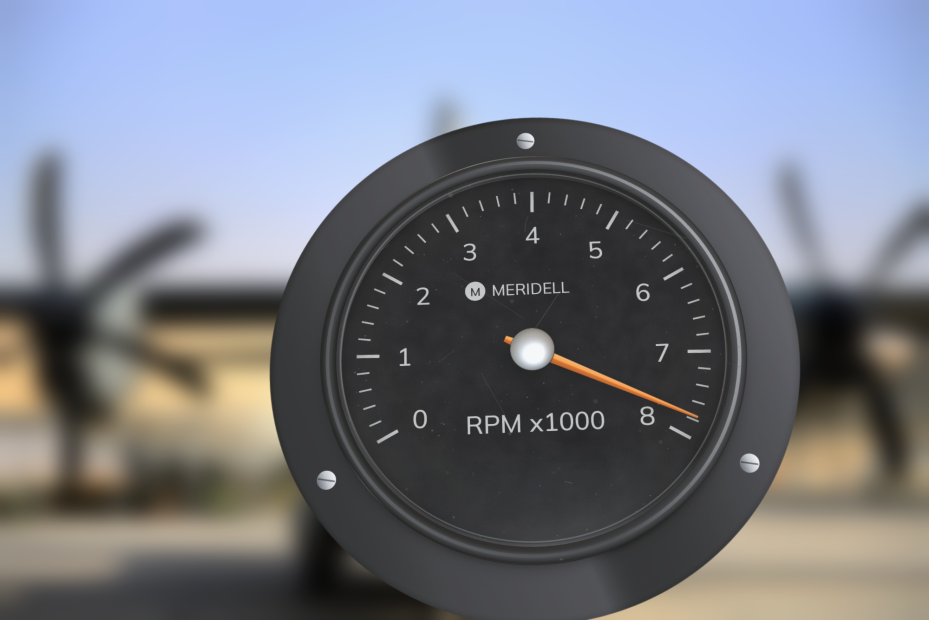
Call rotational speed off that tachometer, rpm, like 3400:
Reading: 7800
